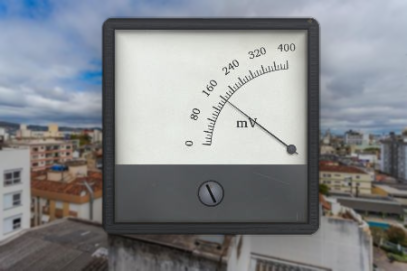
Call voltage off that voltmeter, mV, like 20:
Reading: 160
